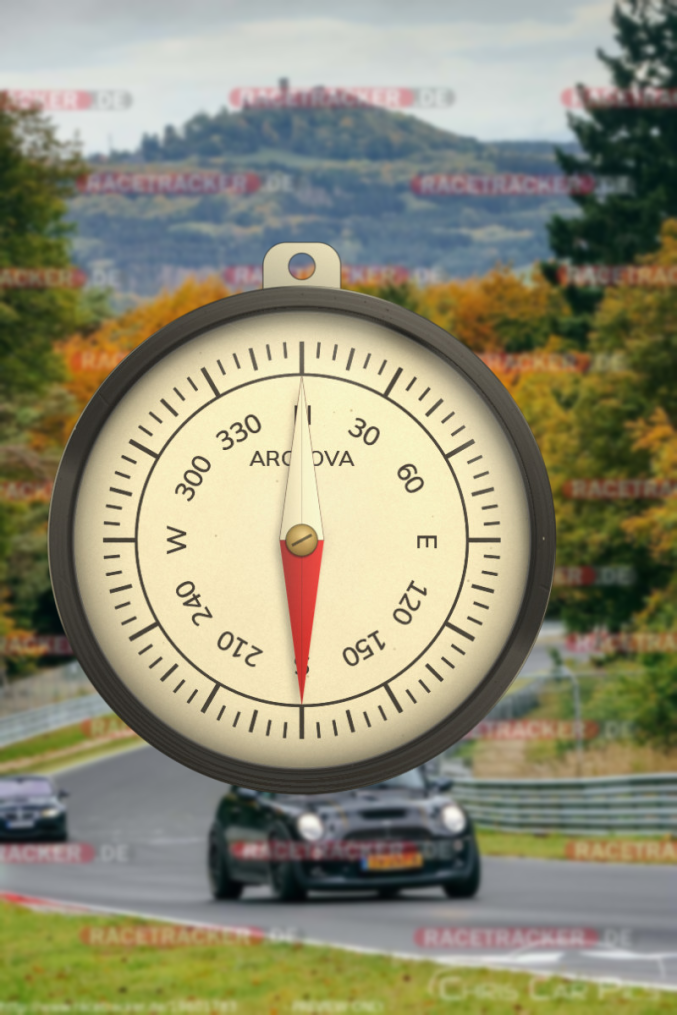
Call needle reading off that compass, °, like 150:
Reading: 180
